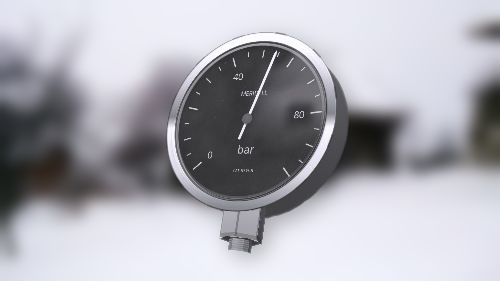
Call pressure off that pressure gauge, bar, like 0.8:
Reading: 55
